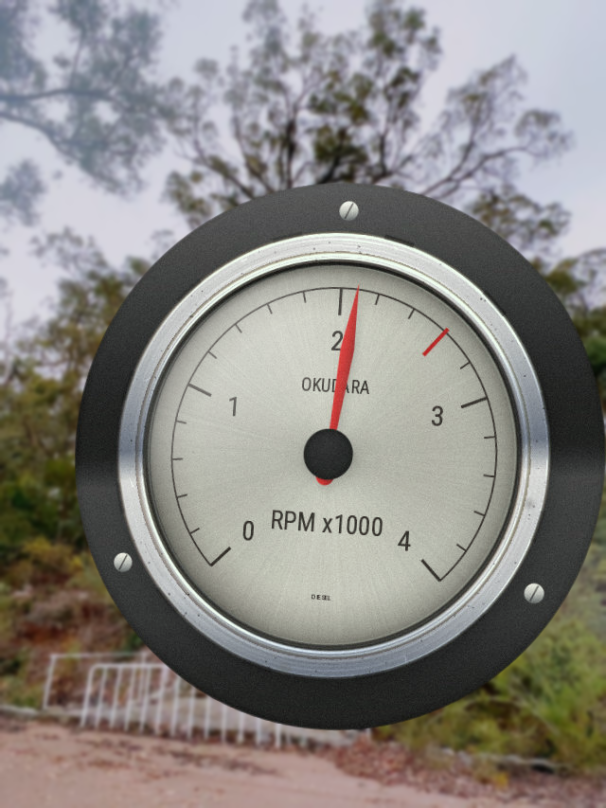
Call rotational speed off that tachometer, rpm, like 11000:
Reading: 2100
